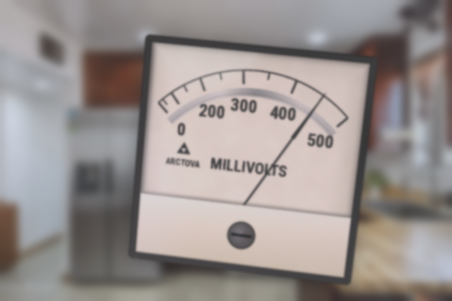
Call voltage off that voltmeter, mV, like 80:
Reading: 450
